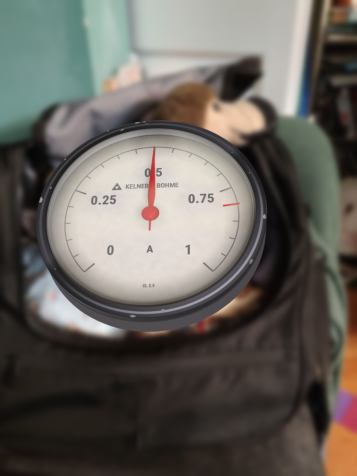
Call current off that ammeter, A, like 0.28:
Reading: 0.5
